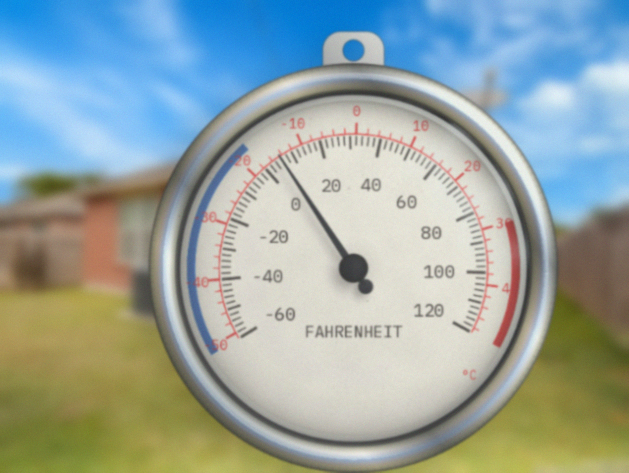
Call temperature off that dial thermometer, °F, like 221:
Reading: 6
